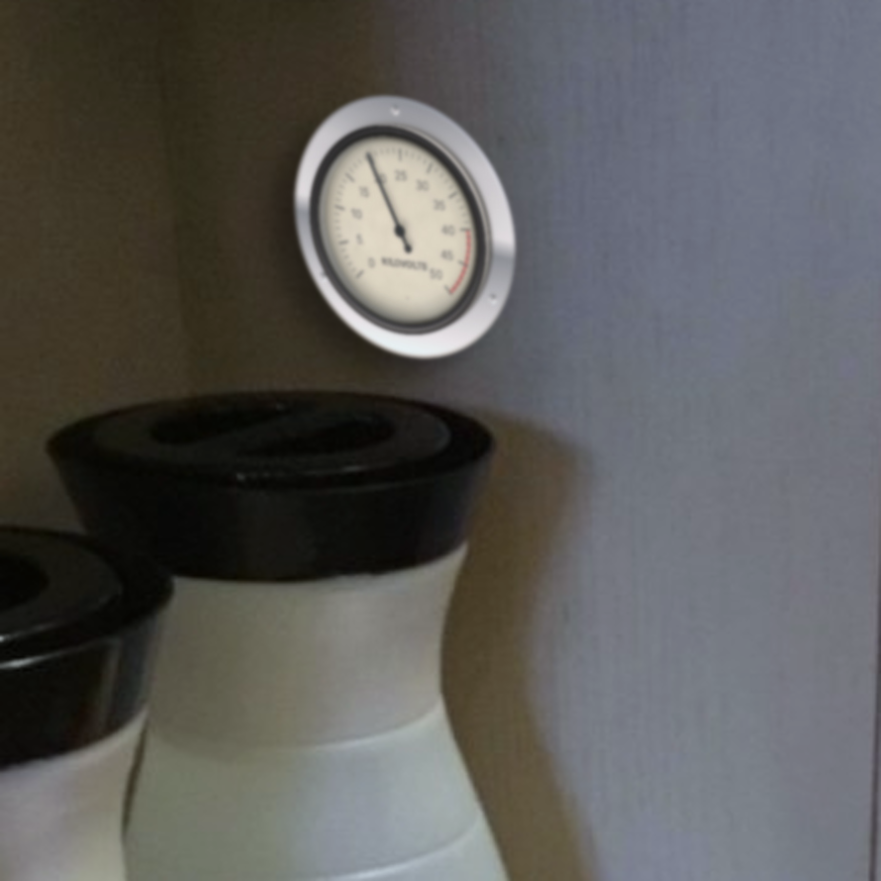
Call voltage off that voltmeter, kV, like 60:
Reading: 20
